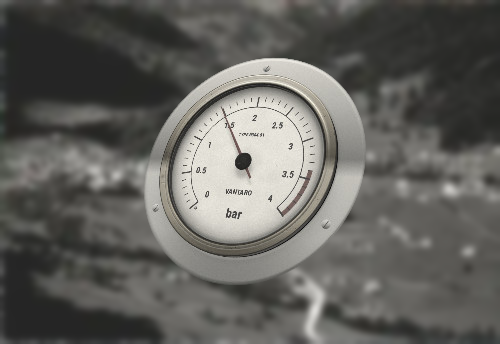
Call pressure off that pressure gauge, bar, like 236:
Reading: 1.5
